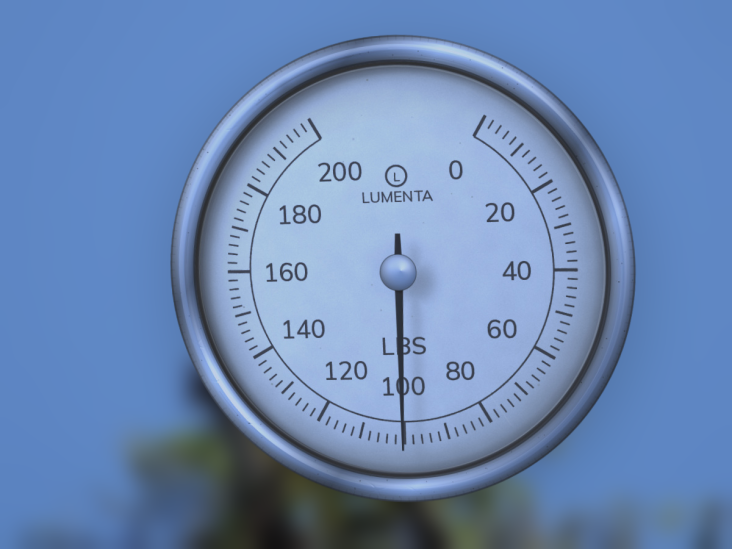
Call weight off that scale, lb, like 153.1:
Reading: 100
